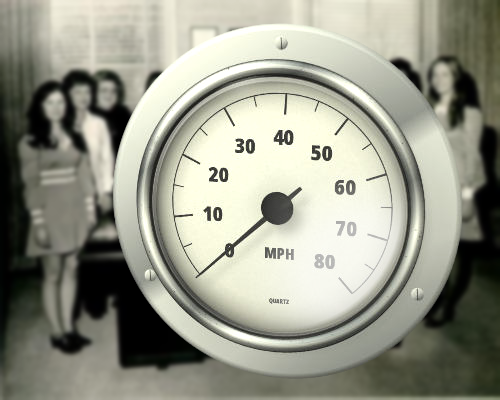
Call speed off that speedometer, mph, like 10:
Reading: 0
